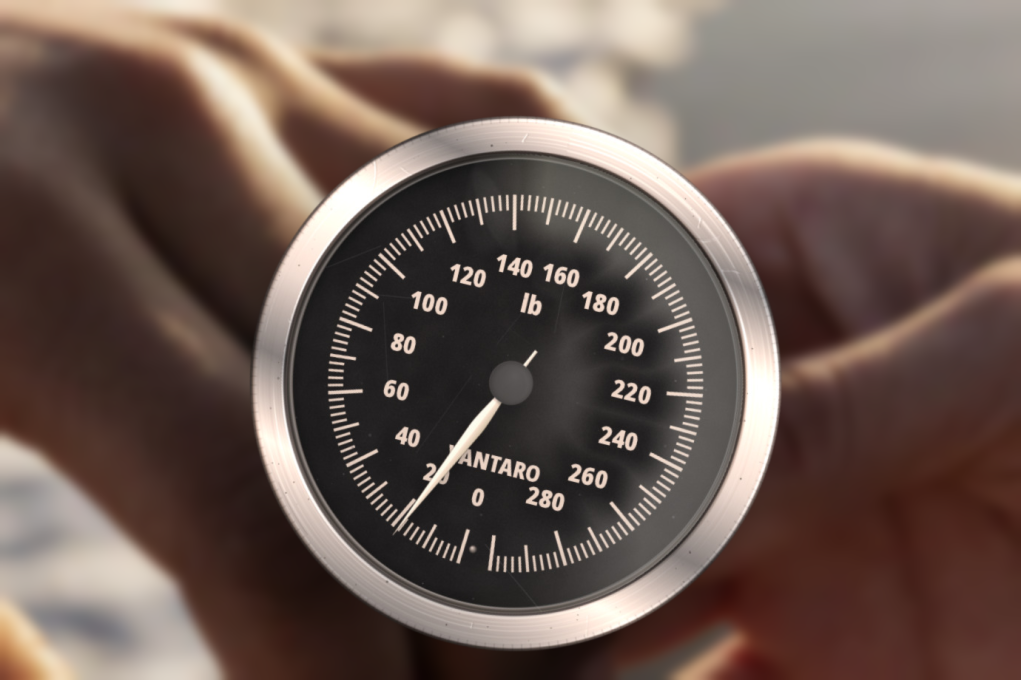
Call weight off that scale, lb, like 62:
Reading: 18
